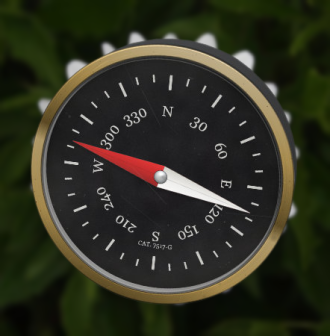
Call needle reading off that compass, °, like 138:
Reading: 285
